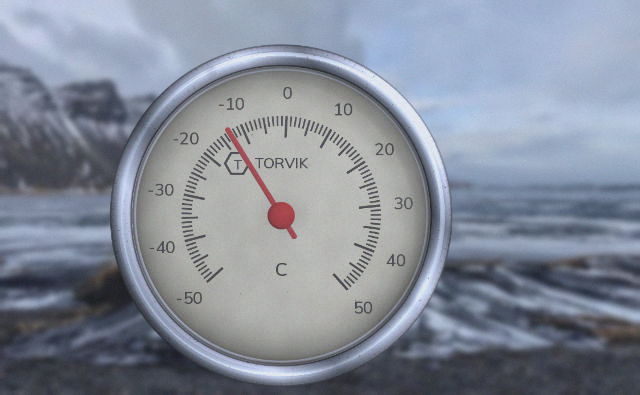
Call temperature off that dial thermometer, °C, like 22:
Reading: -13
